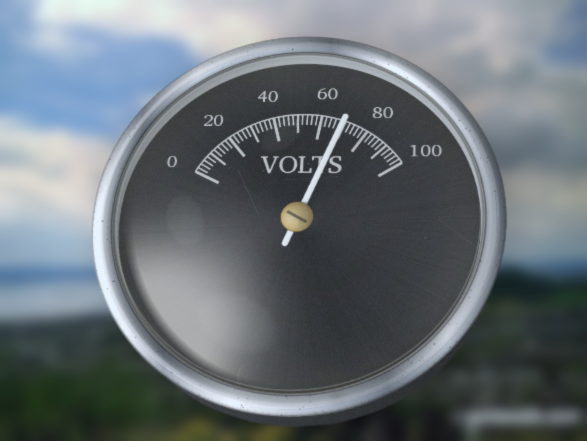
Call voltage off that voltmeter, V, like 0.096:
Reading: 70
